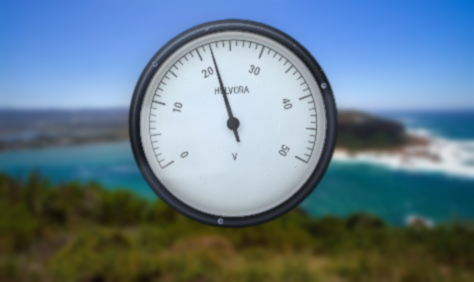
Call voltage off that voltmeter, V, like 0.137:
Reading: 22
